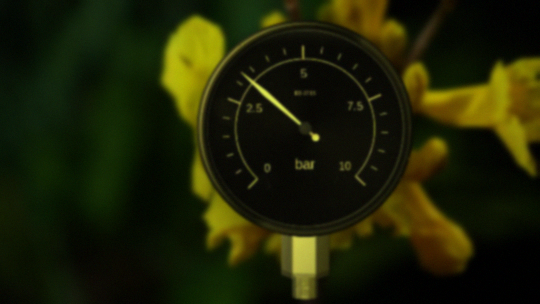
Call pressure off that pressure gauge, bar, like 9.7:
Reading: 3.25
